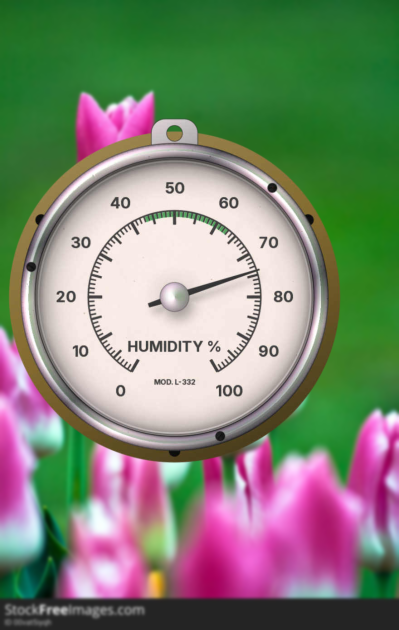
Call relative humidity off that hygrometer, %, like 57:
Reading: 74
